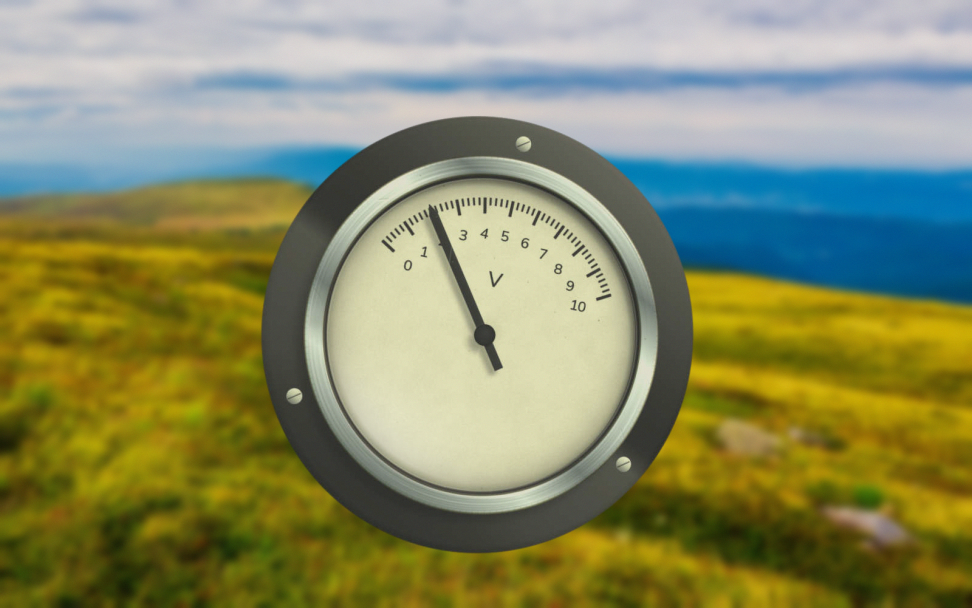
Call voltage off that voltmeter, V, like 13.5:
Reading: 2
